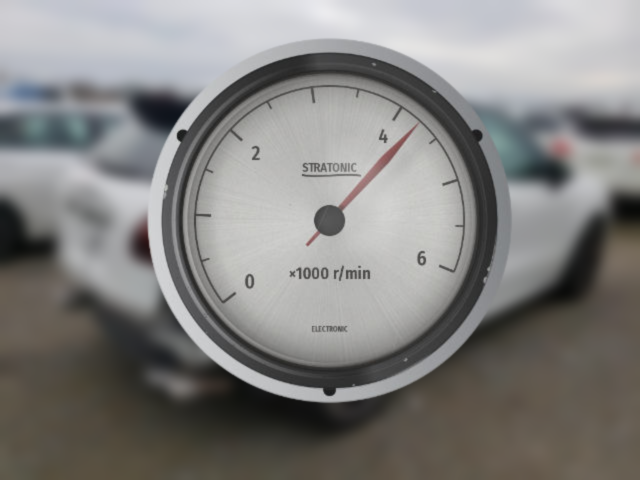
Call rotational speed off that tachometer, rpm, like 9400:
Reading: 4250
